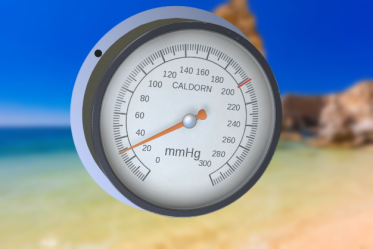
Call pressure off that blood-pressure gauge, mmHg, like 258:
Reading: 30
